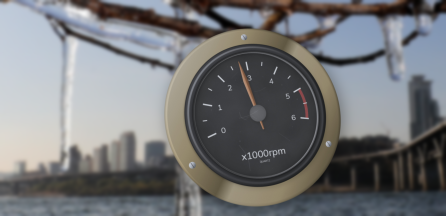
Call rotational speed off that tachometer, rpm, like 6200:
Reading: 2750
